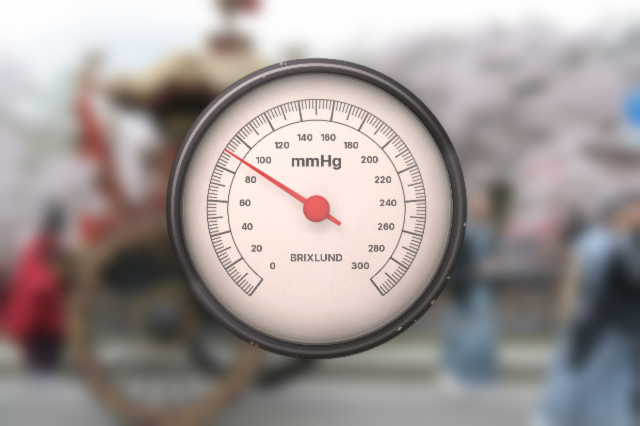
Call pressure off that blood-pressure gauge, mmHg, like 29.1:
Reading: 90
